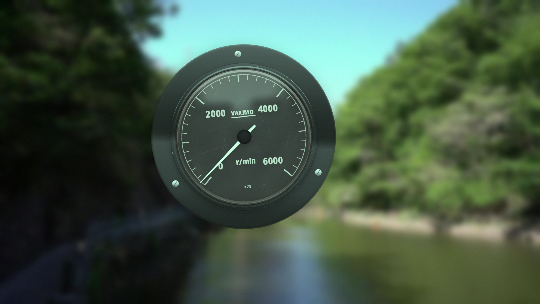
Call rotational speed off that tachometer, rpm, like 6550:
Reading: 100
